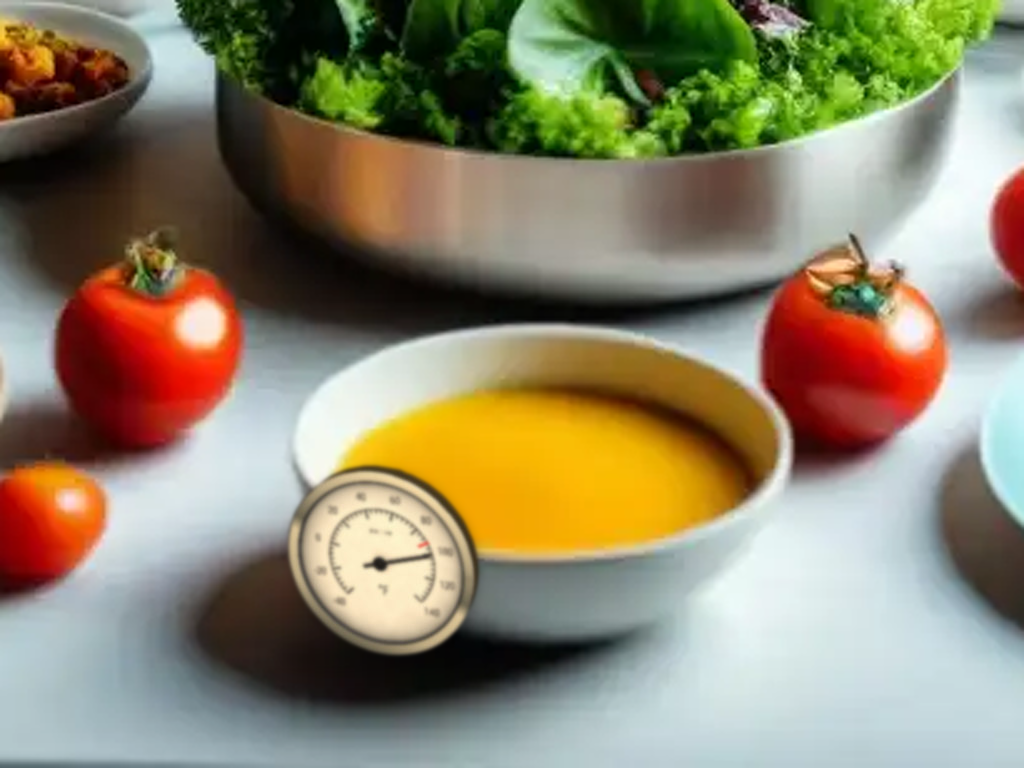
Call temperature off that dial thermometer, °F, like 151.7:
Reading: 100
